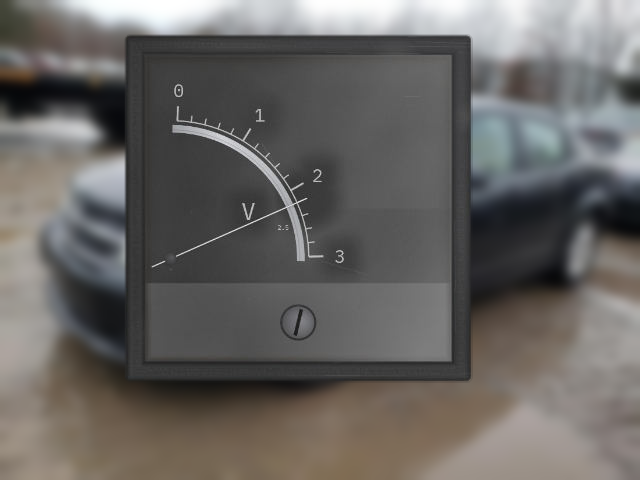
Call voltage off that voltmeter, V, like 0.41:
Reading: 2.2
